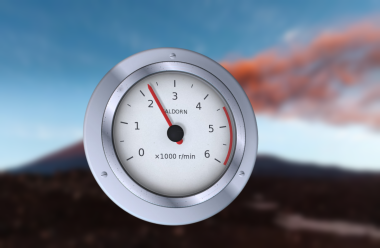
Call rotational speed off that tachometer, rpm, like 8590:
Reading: 2250
